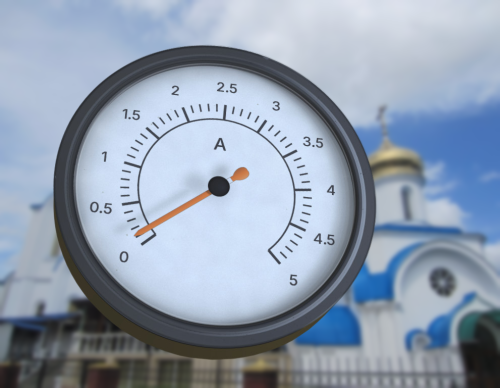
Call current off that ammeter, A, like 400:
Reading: 0.1
